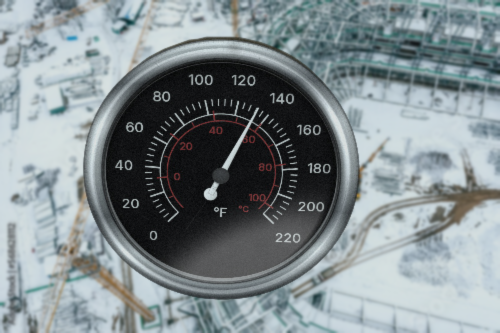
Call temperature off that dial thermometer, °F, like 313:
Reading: 132
